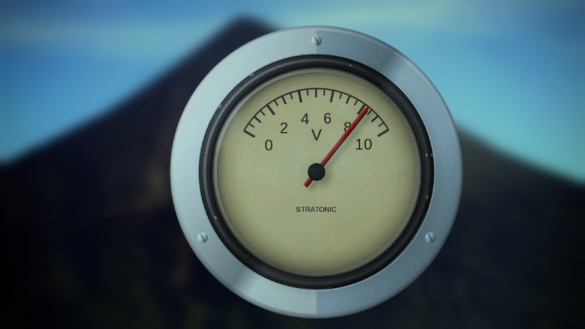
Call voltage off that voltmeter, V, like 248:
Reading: 8.25
